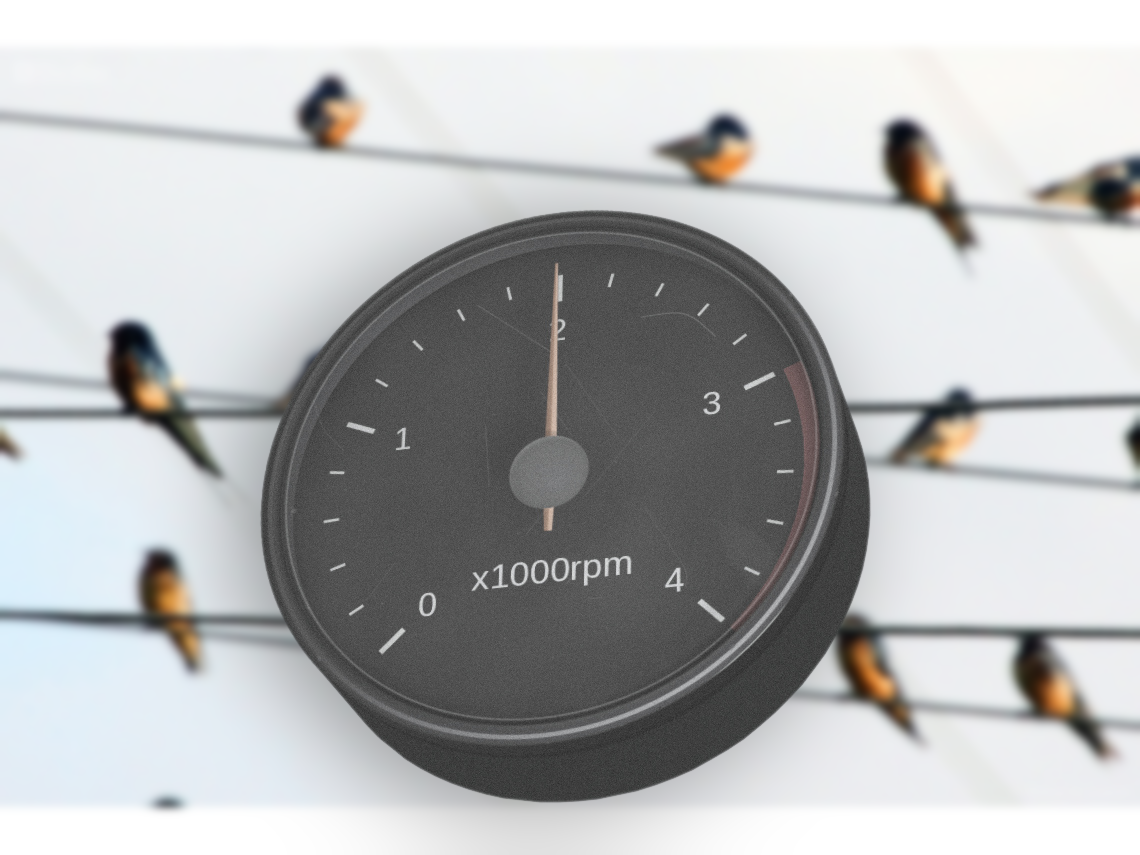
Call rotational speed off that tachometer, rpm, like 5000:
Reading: 2000
